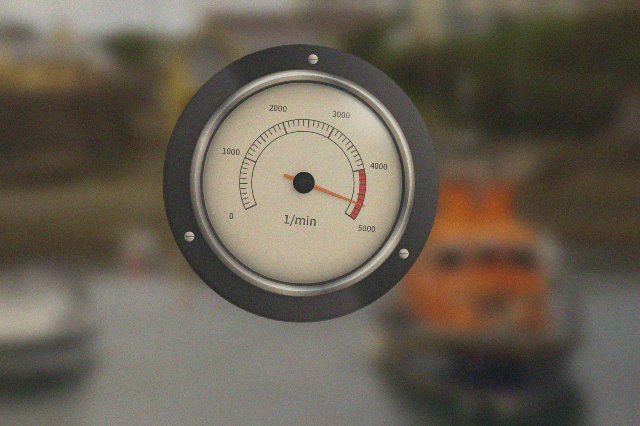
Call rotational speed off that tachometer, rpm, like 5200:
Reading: 4700
